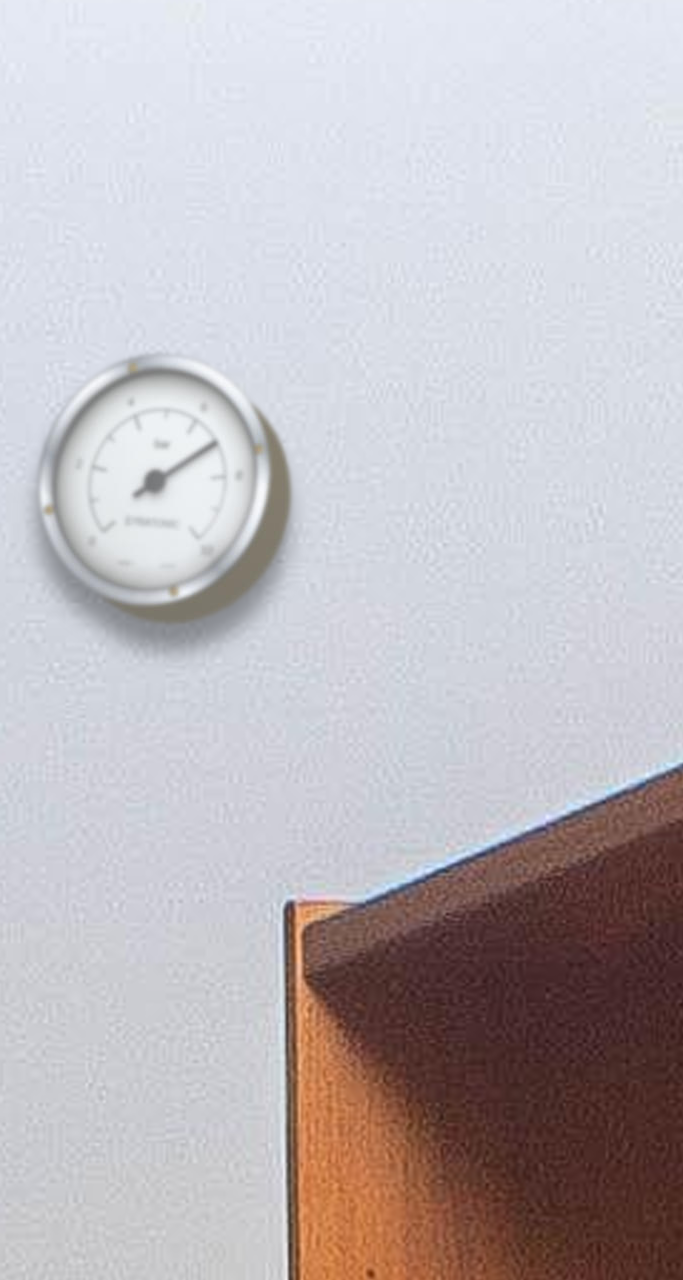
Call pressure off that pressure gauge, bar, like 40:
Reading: 7
